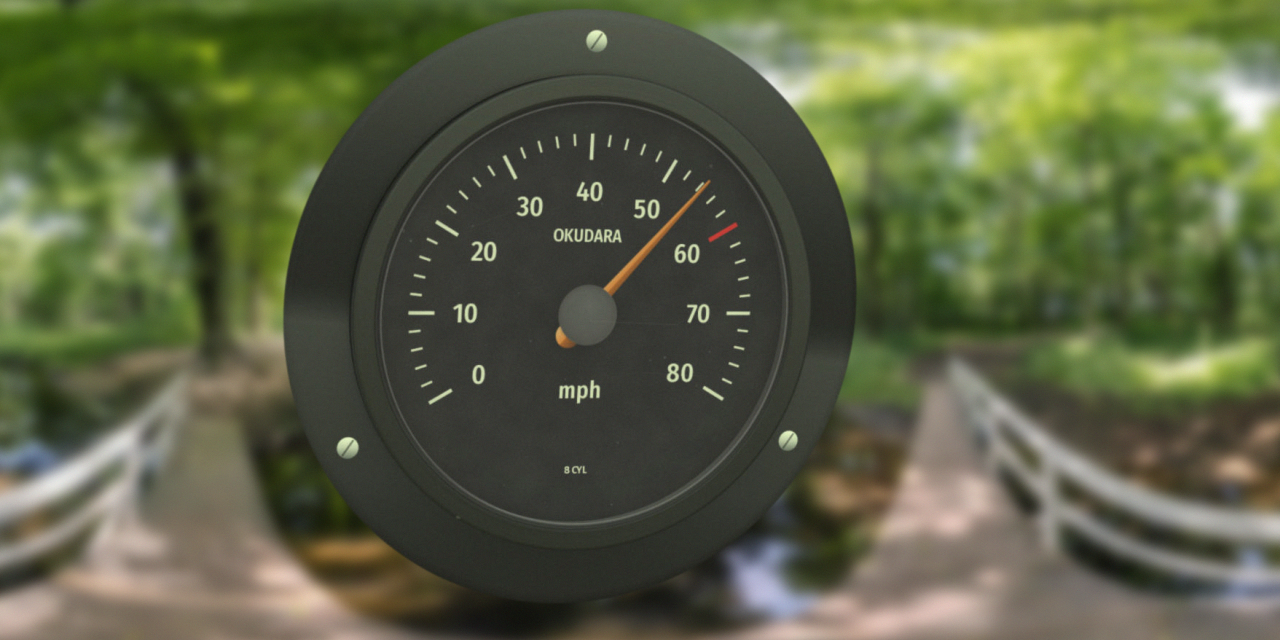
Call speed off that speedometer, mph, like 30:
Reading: 54
